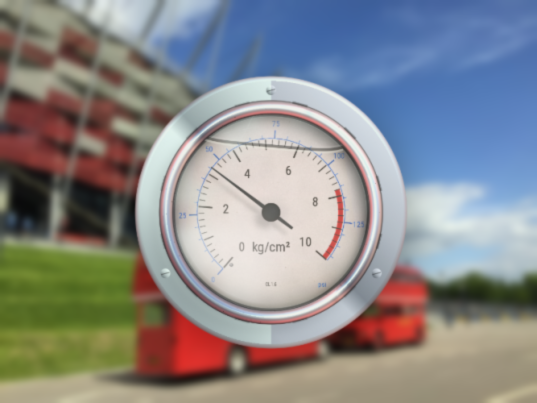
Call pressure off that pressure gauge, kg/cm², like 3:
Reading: 3.2
